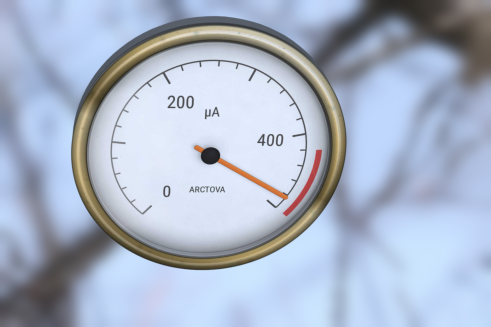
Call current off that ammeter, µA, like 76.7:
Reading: 480
